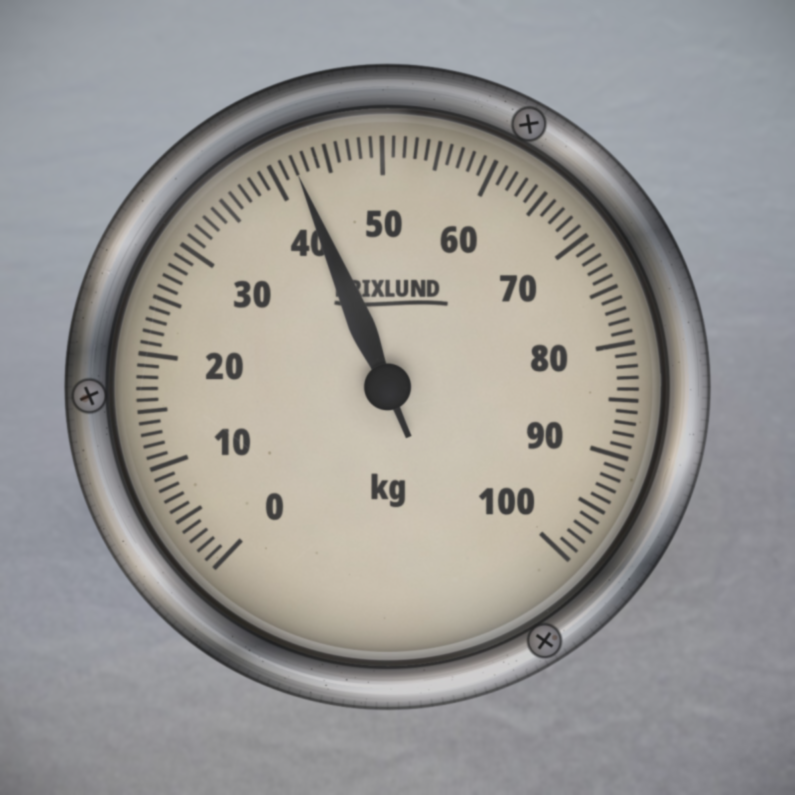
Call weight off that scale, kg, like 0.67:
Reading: 42
